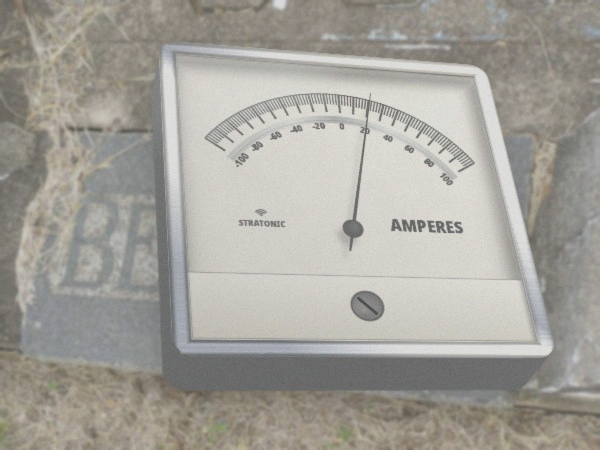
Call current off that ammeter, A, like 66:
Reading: 20
